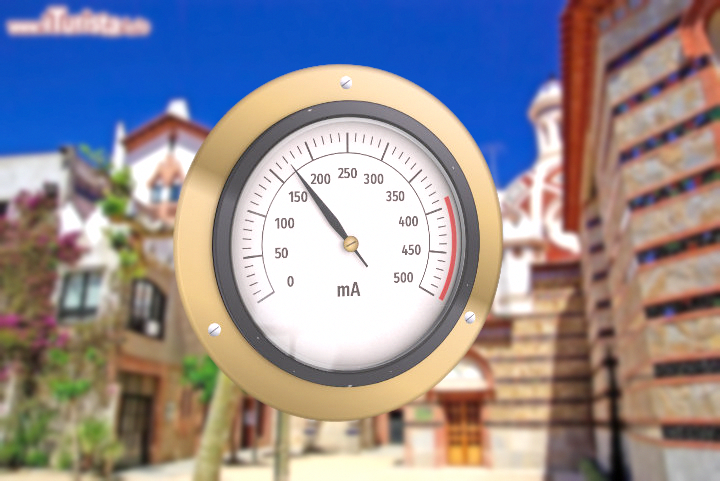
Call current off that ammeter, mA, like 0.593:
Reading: 170
